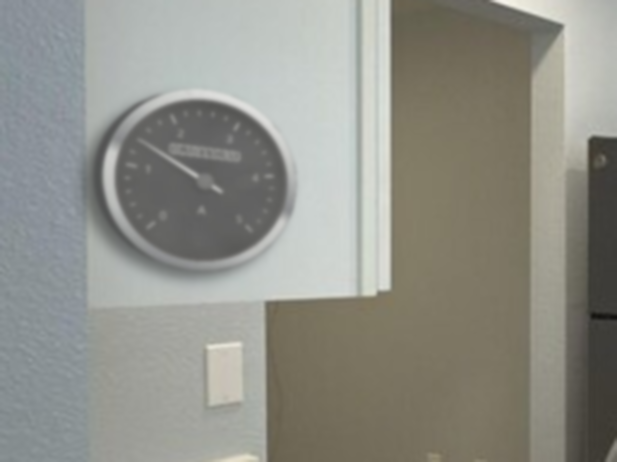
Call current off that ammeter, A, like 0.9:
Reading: 1.4
